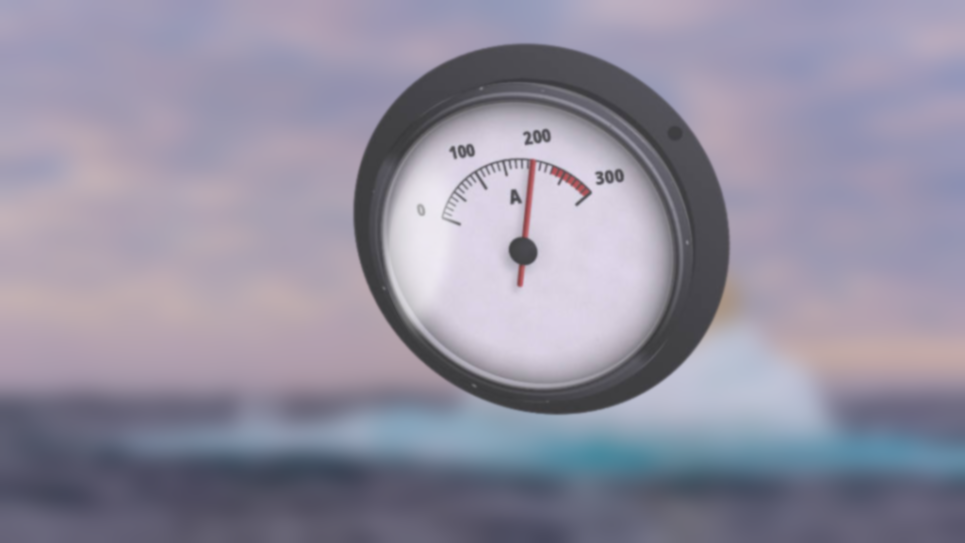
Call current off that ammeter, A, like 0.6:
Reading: 200
